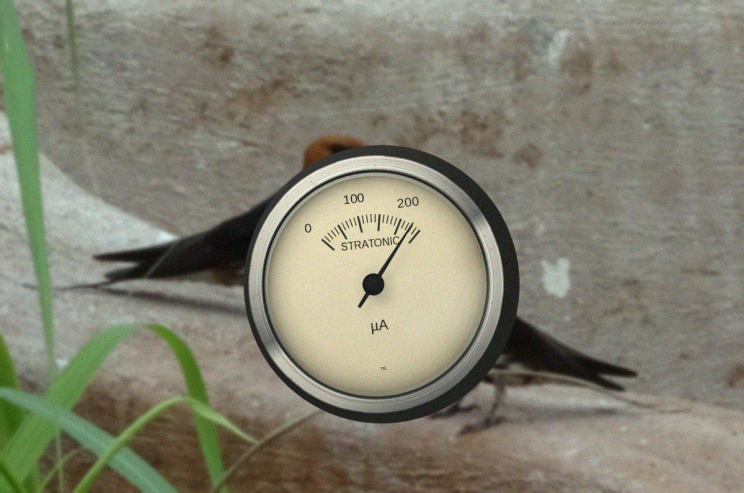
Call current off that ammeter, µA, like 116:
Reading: 230
